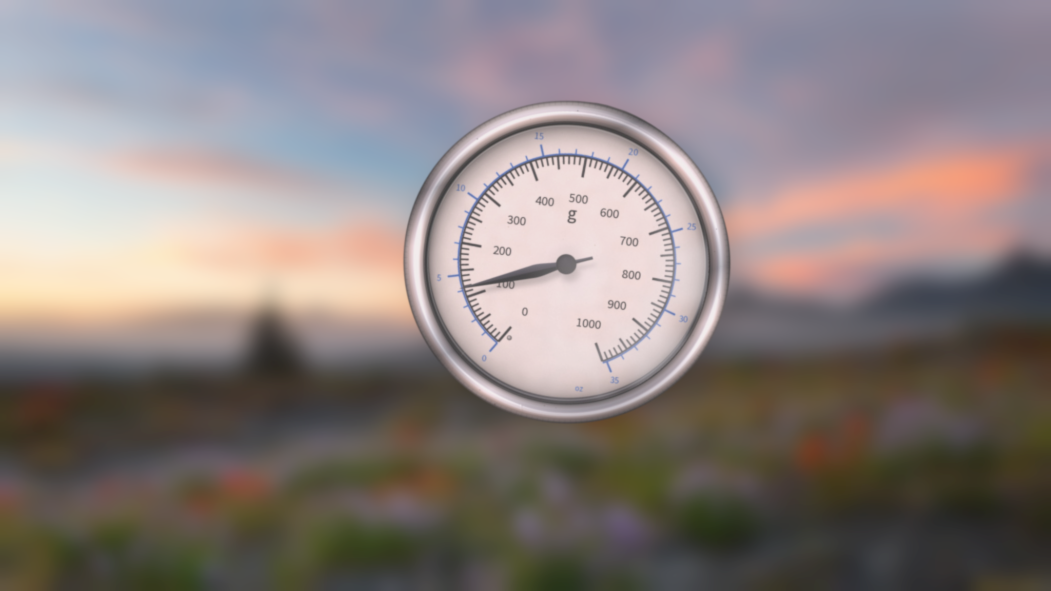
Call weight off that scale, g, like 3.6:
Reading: 120
